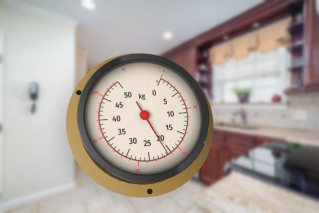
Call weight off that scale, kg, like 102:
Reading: 21
